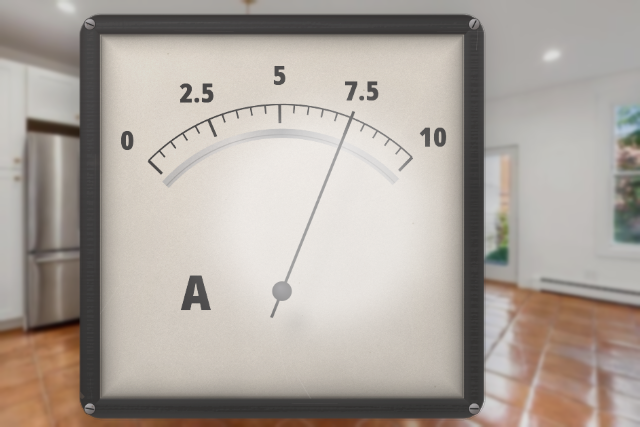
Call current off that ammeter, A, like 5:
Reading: 7.5
